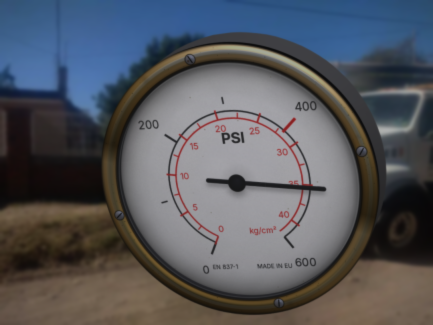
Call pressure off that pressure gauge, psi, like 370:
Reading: 500
